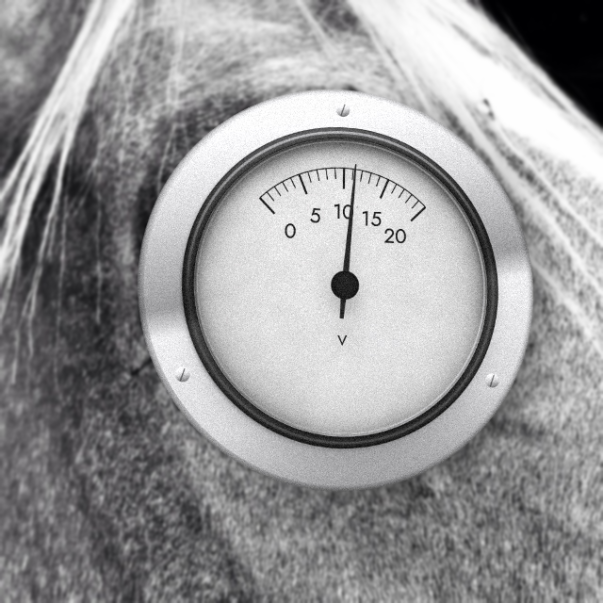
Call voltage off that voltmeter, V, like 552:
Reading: 11
